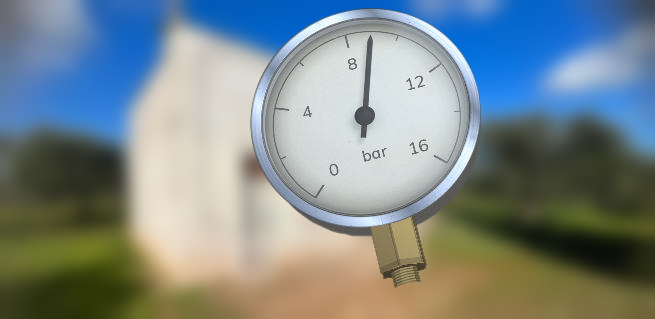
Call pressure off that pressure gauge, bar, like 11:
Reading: 9
